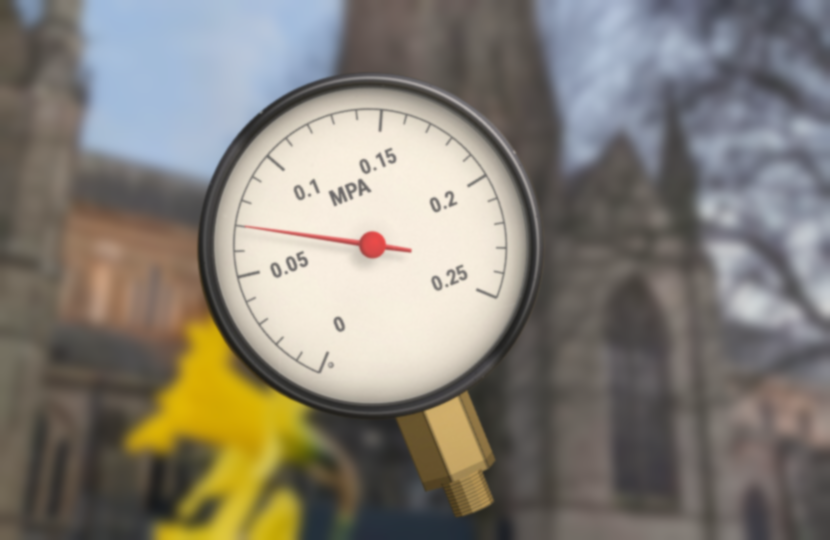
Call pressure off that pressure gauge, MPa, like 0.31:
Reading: 0.07
